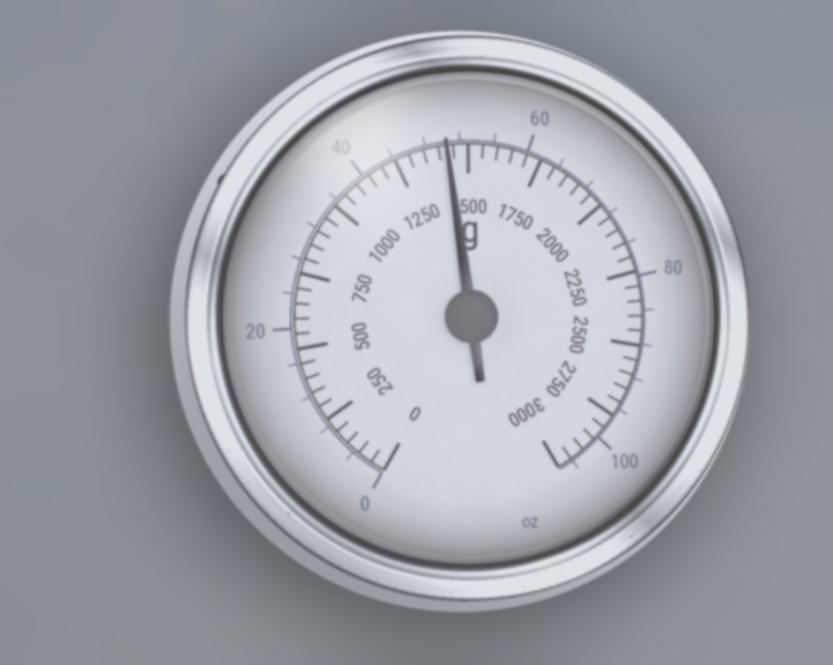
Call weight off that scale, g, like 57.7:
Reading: 1425
